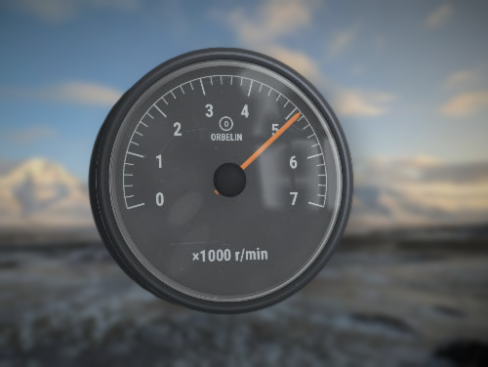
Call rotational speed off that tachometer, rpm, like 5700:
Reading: 5100
